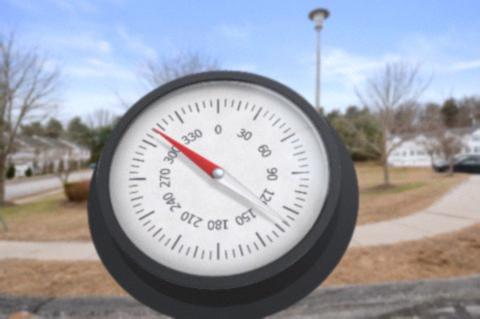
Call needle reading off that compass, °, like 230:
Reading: 310
